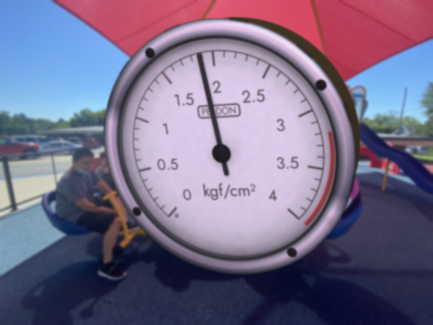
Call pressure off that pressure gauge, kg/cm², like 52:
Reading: 1.9
